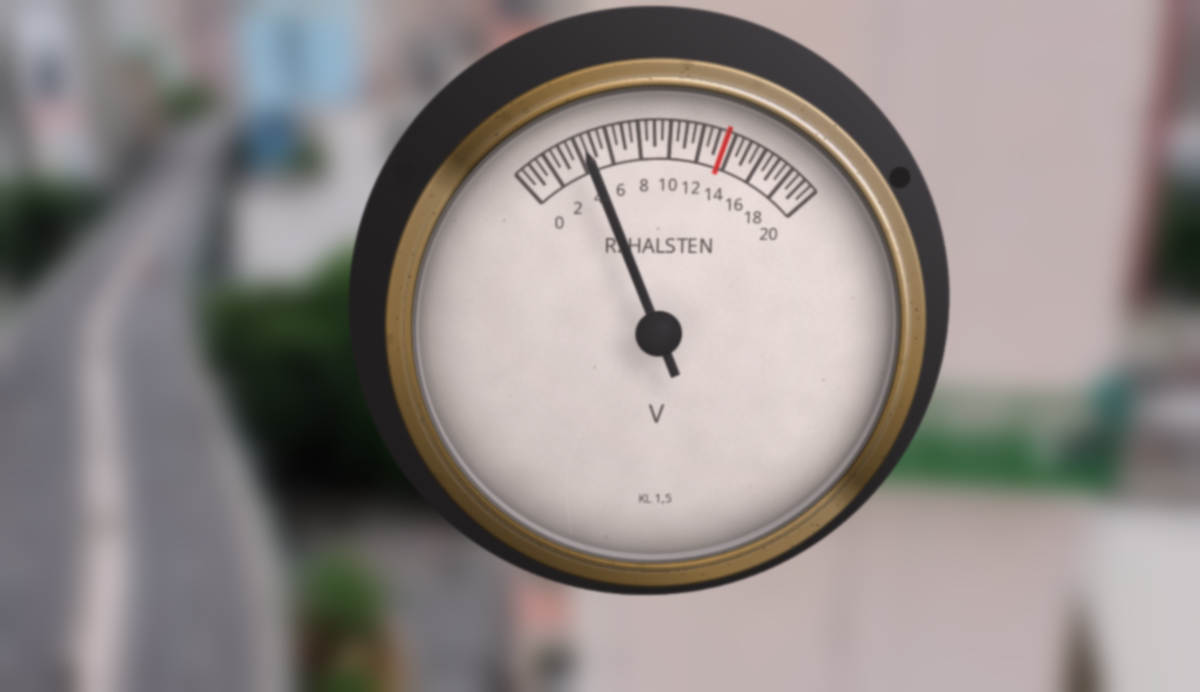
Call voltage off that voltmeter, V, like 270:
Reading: 4.5
